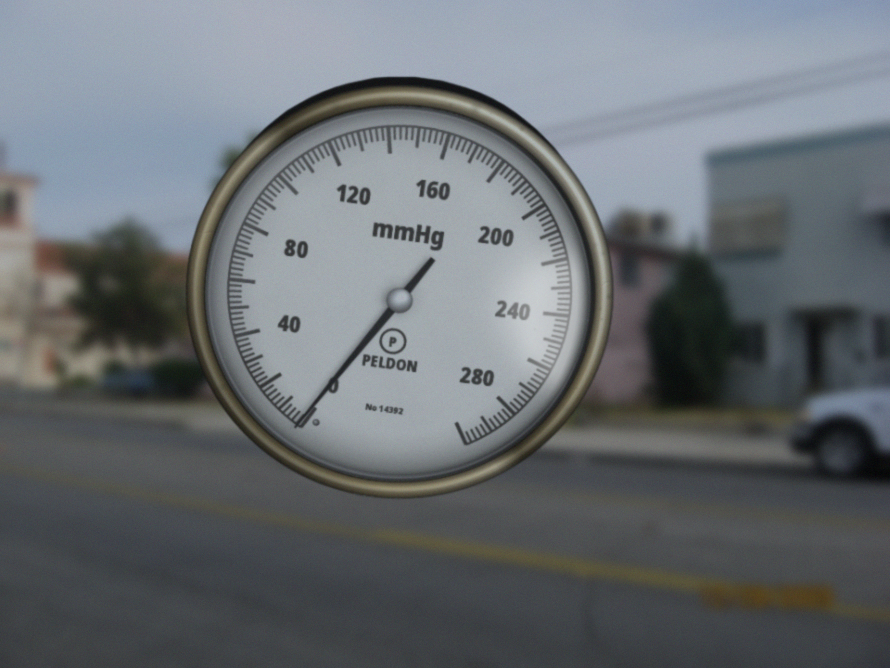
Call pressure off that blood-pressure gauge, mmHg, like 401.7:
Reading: 2
